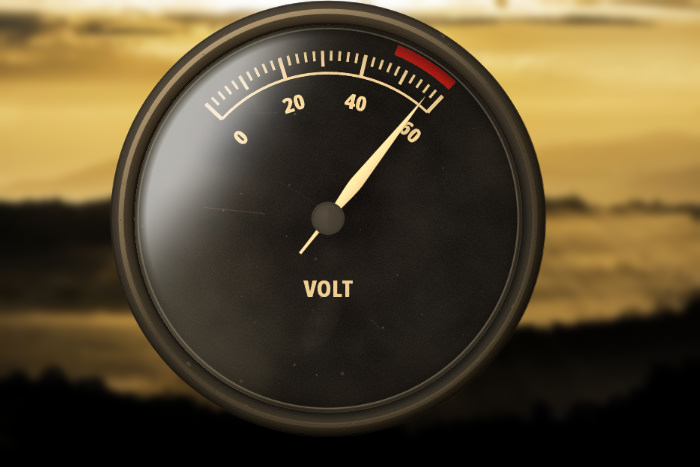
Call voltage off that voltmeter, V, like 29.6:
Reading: 57
